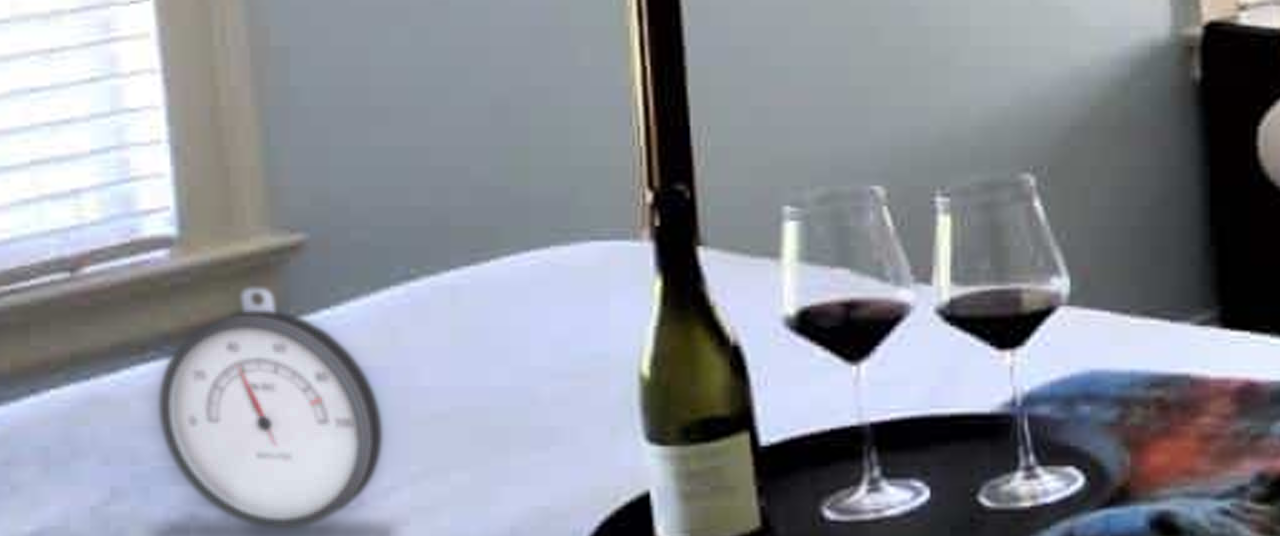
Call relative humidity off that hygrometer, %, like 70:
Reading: 40
